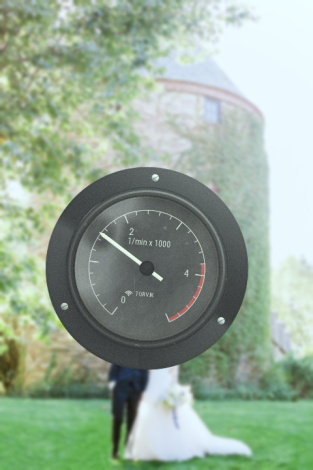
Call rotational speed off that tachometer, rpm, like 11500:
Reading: 1500
